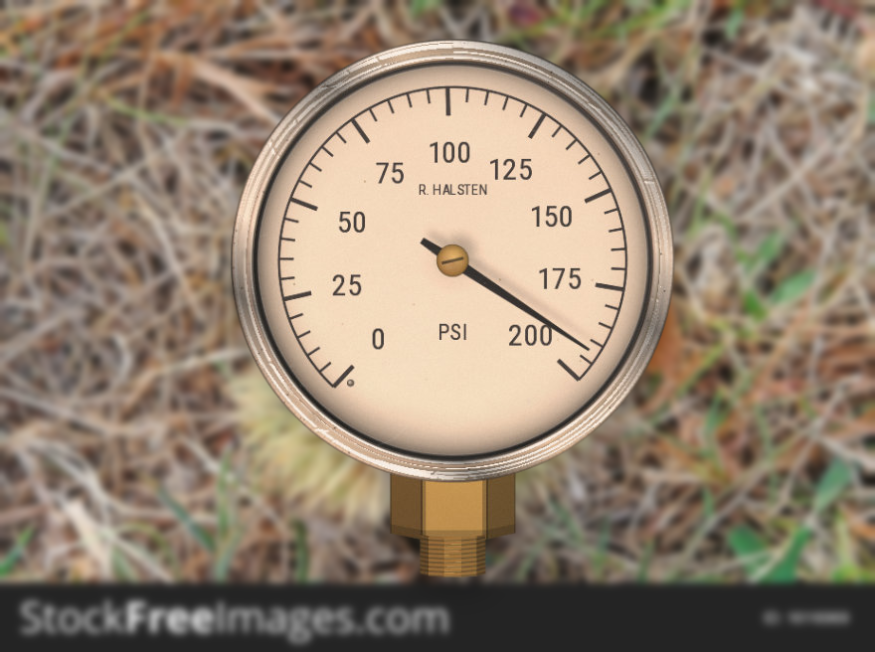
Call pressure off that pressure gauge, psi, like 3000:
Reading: 192.5
